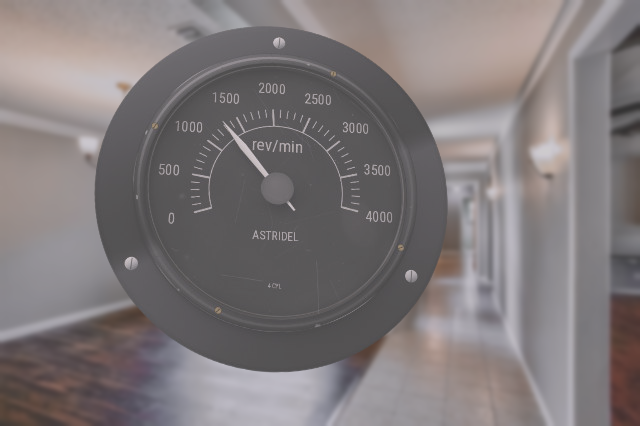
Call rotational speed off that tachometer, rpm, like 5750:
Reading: 1300
